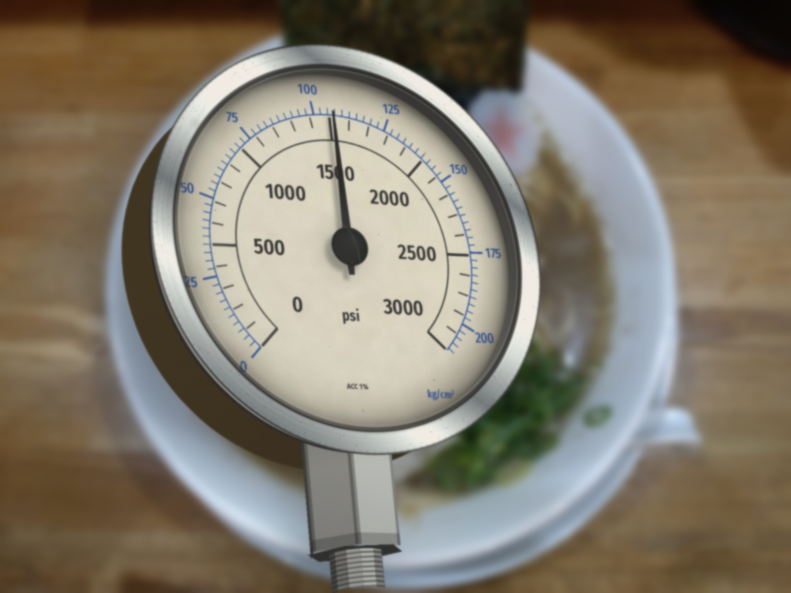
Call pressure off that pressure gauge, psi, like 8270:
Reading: 1500
